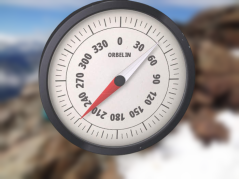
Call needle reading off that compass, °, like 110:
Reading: 225
